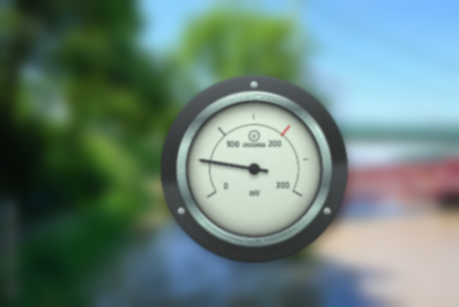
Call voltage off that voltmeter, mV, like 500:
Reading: 50
